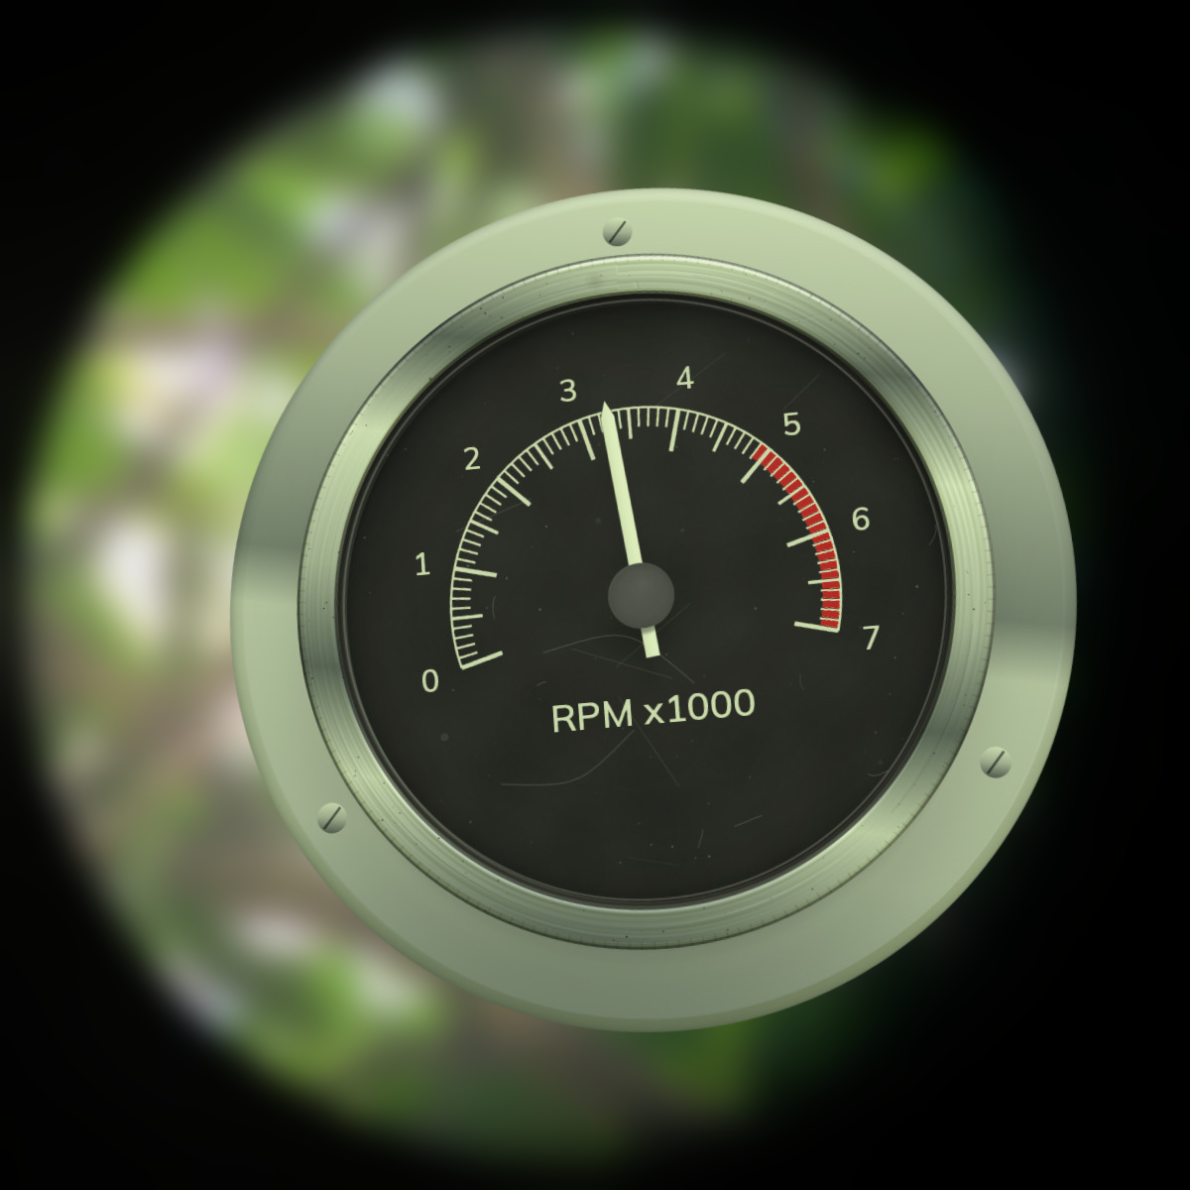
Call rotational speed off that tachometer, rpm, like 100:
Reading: 3300
